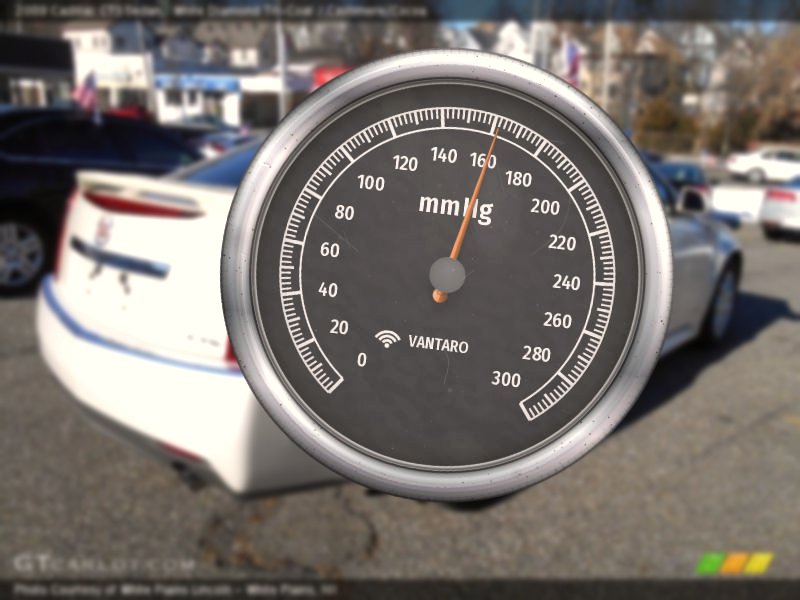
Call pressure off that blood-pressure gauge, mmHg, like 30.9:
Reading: 162
